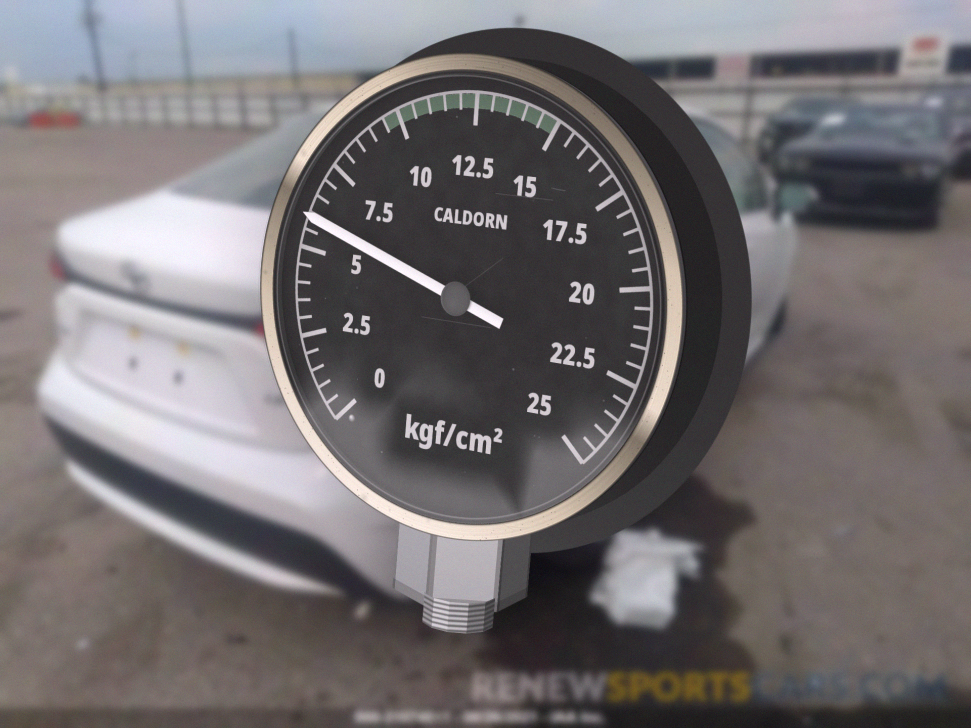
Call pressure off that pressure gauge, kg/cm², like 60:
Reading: 6
